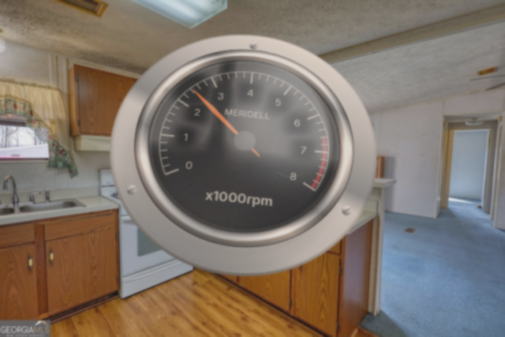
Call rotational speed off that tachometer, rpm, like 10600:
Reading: 2400
